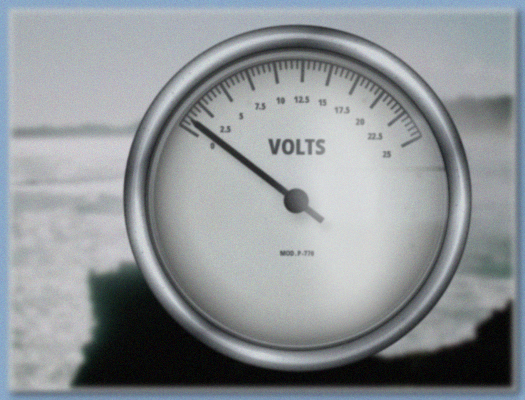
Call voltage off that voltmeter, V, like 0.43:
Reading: 1
